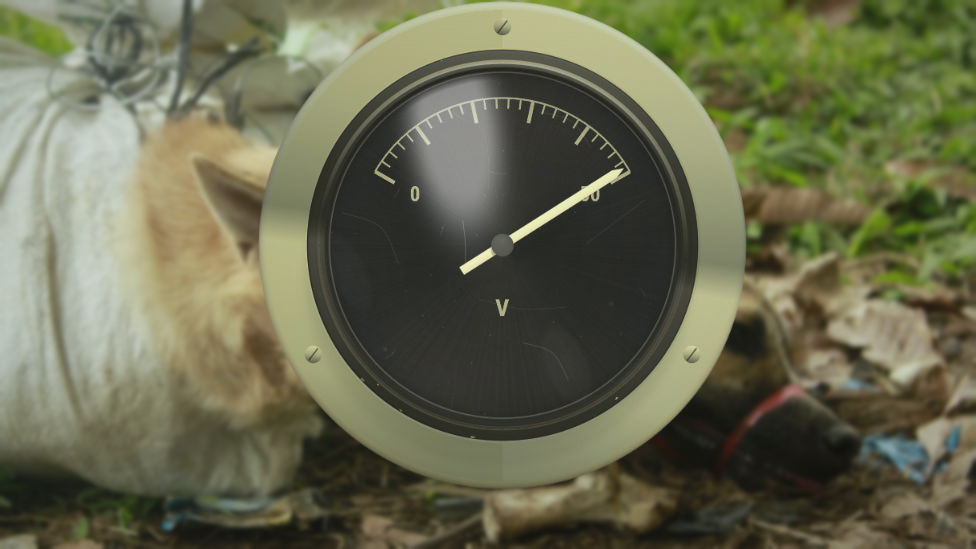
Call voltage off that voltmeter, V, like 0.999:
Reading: 49
